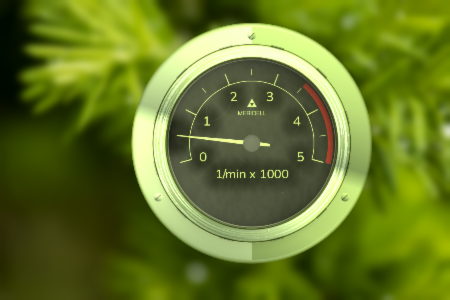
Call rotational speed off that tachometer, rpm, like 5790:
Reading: 500
